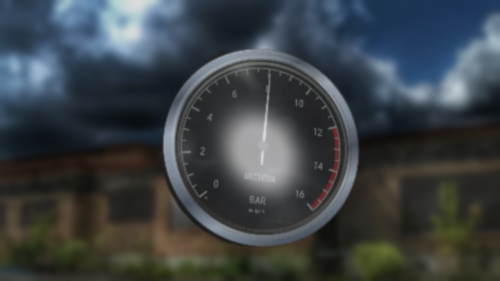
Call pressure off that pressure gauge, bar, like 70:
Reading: 8
